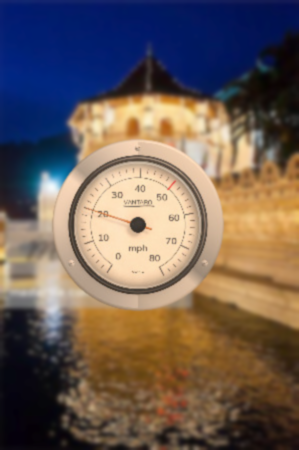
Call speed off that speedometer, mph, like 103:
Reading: 20
